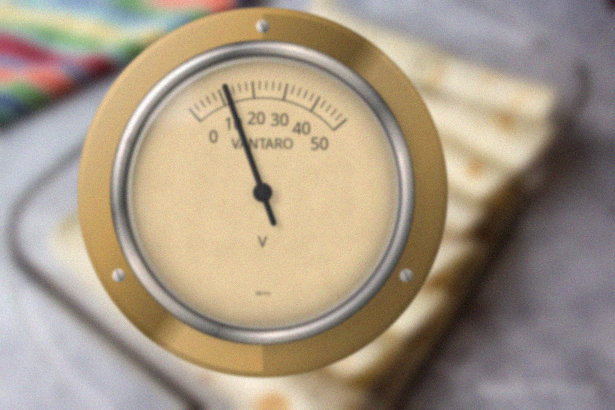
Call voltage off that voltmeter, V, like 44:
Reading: 12
